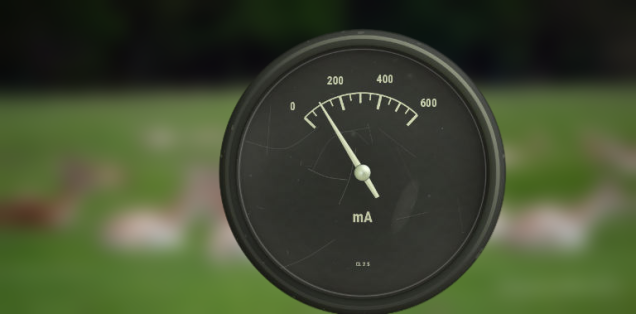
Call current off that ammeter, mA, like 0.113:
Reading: 100
